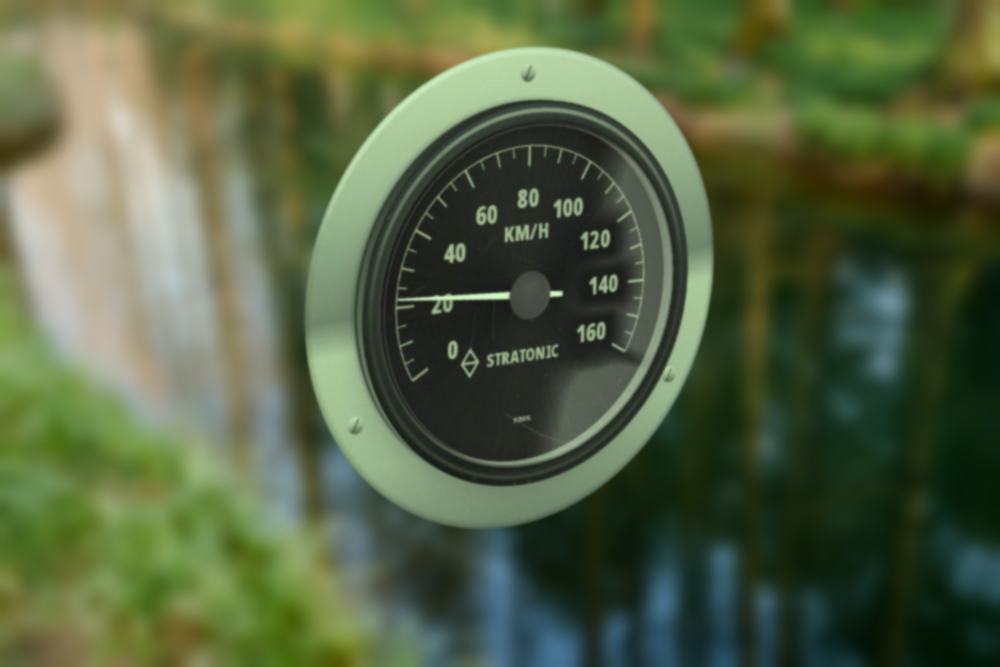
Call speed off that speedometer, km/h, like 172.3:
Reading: 22.5
